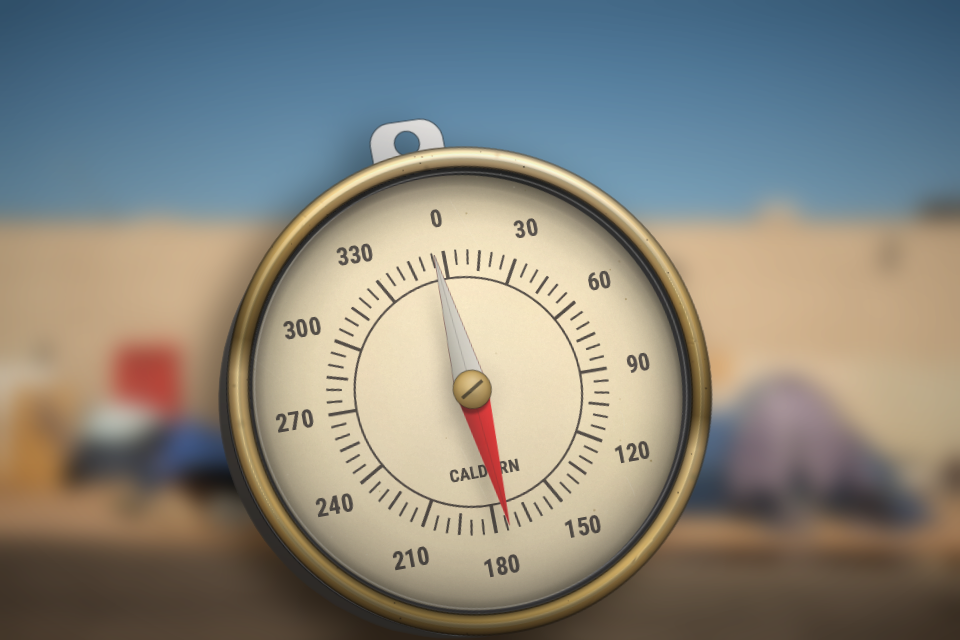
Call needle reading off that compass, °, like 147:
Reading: 175
